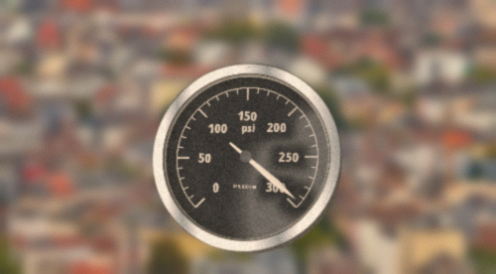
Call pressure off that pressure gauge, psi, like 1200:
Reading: 295
